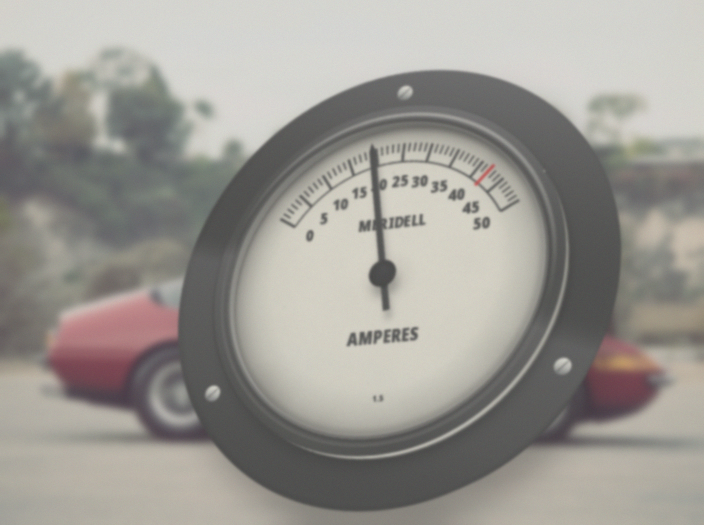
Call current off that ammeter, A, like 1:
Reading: 20
